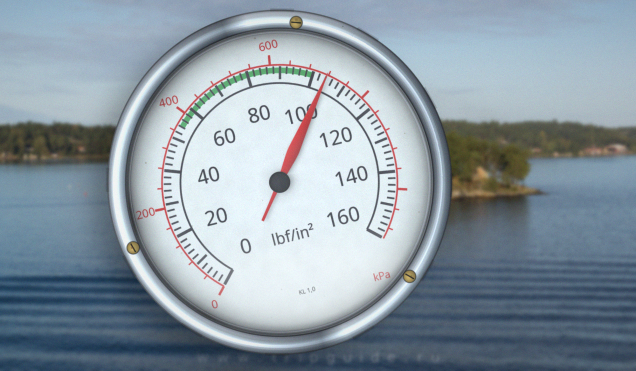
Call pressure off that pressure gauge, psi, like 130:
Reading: 104
